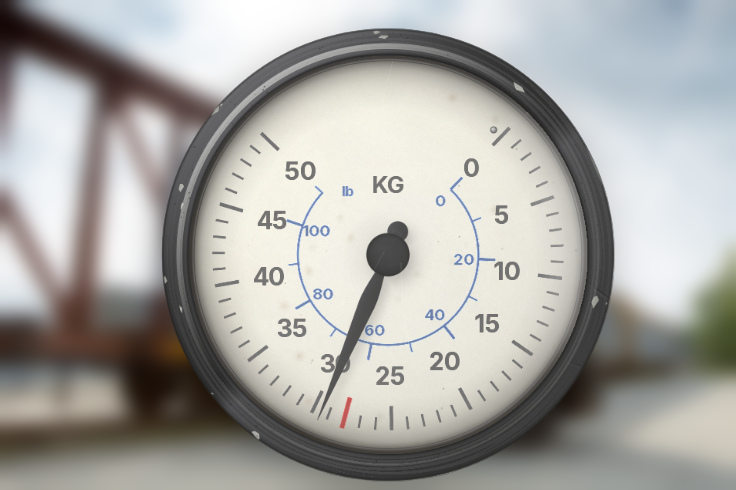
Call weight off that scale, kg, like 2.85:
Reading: 29.5
